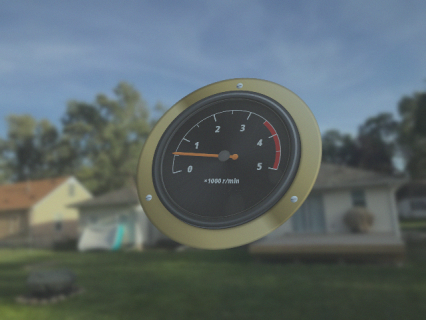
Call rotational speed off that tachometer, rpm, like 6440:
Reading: 500
